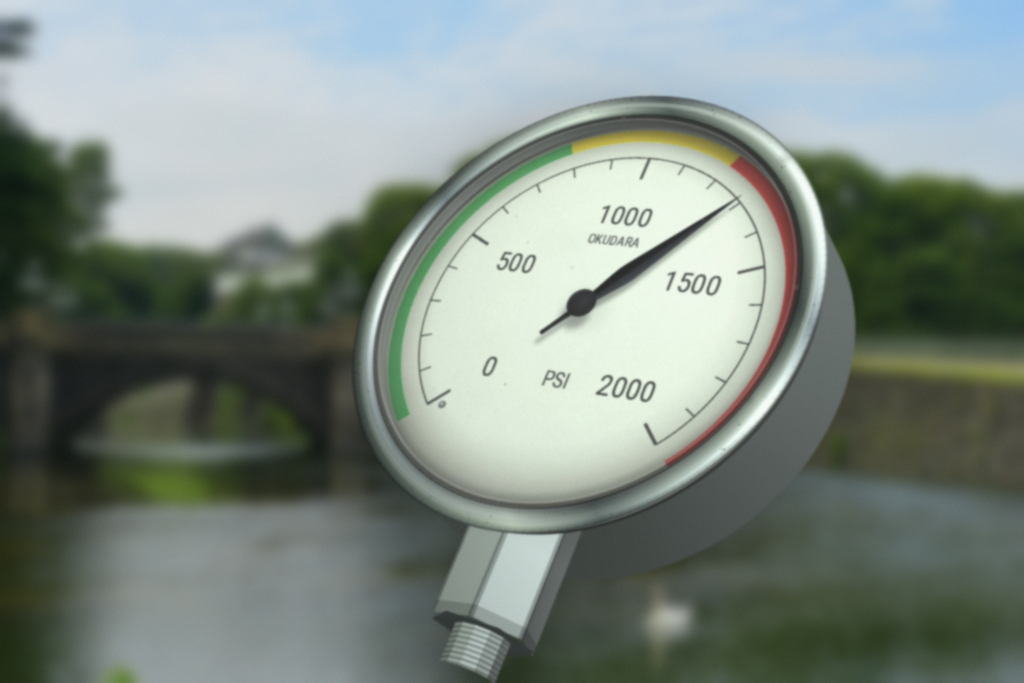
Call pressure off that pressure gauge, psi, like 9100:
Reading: 1300
